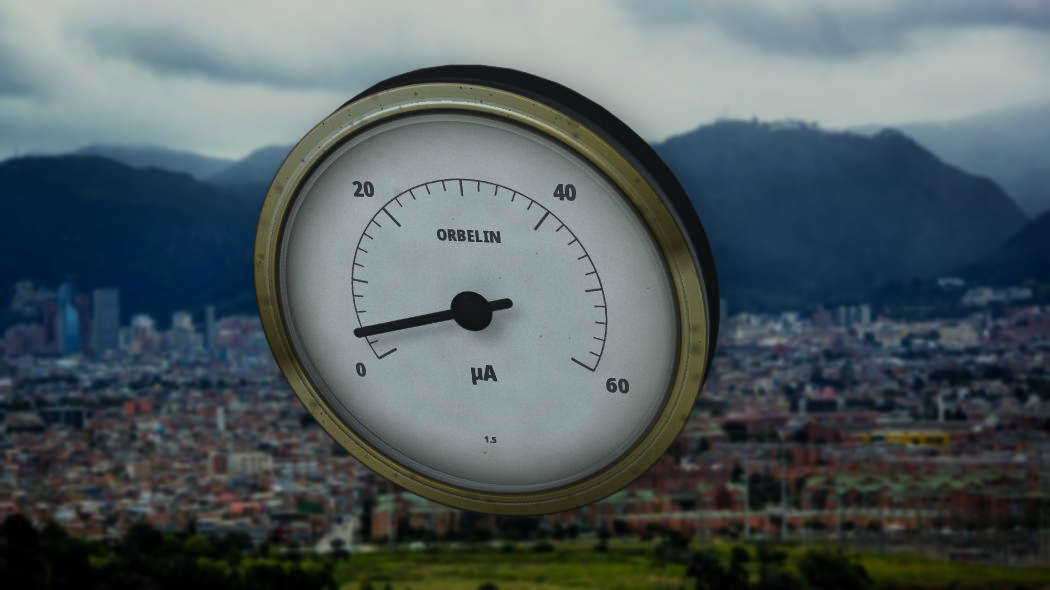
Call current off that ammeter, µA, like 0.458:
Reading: 4
